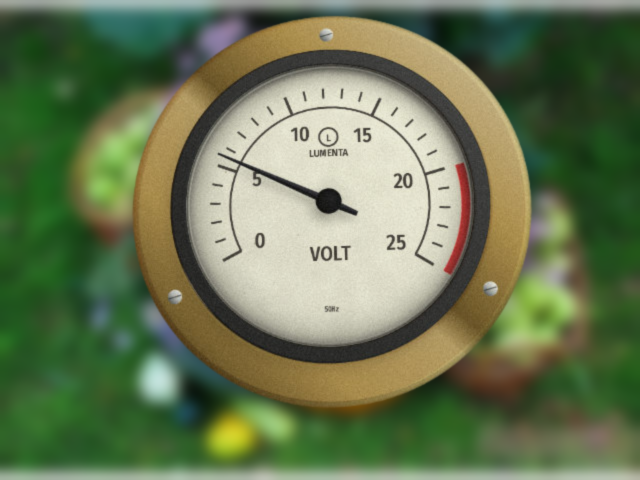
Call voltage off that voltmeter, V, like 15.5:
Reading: 5.5
